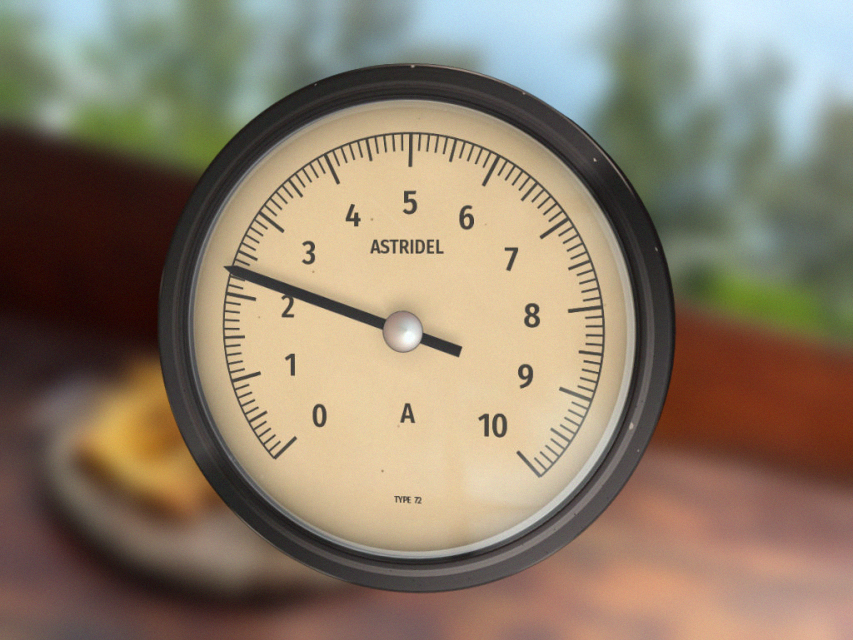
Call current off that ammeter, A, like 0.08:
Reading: 2.3
